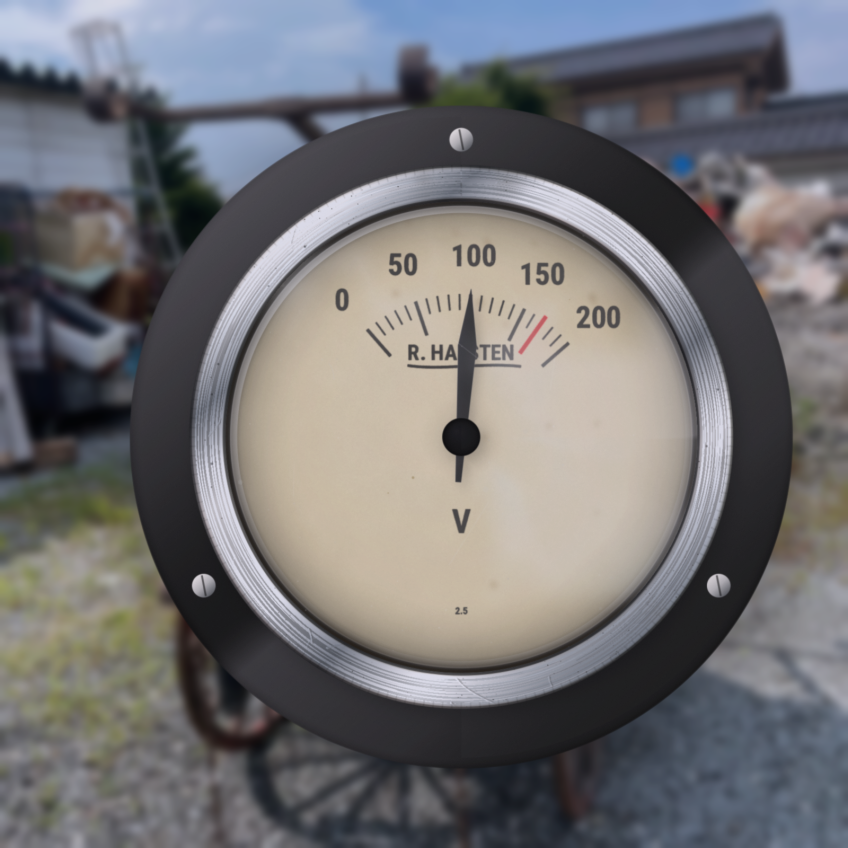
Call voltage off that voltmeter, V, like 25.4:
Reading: 100
